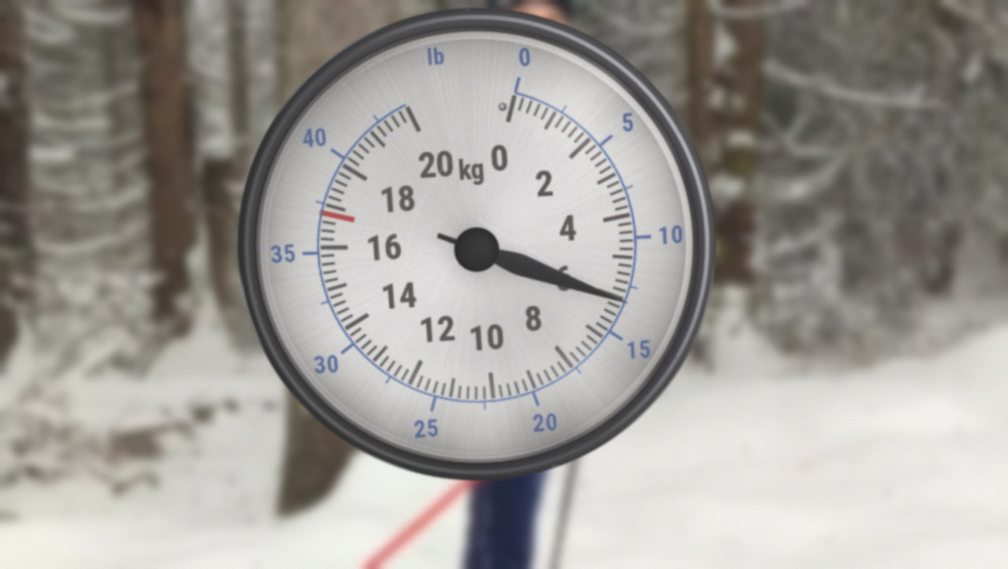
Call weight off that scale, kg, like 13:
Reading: 6
